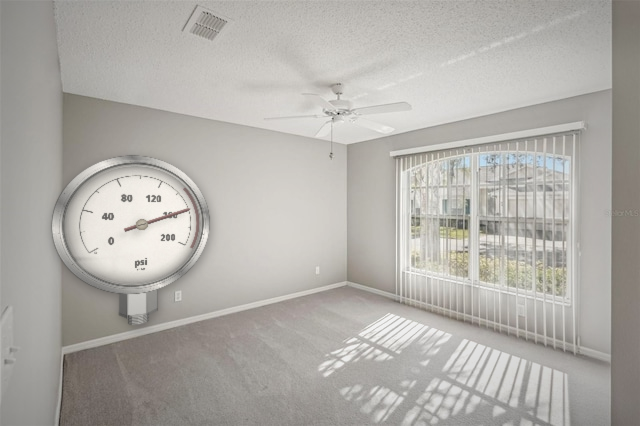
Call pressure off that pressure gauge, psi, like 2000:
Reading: 160
